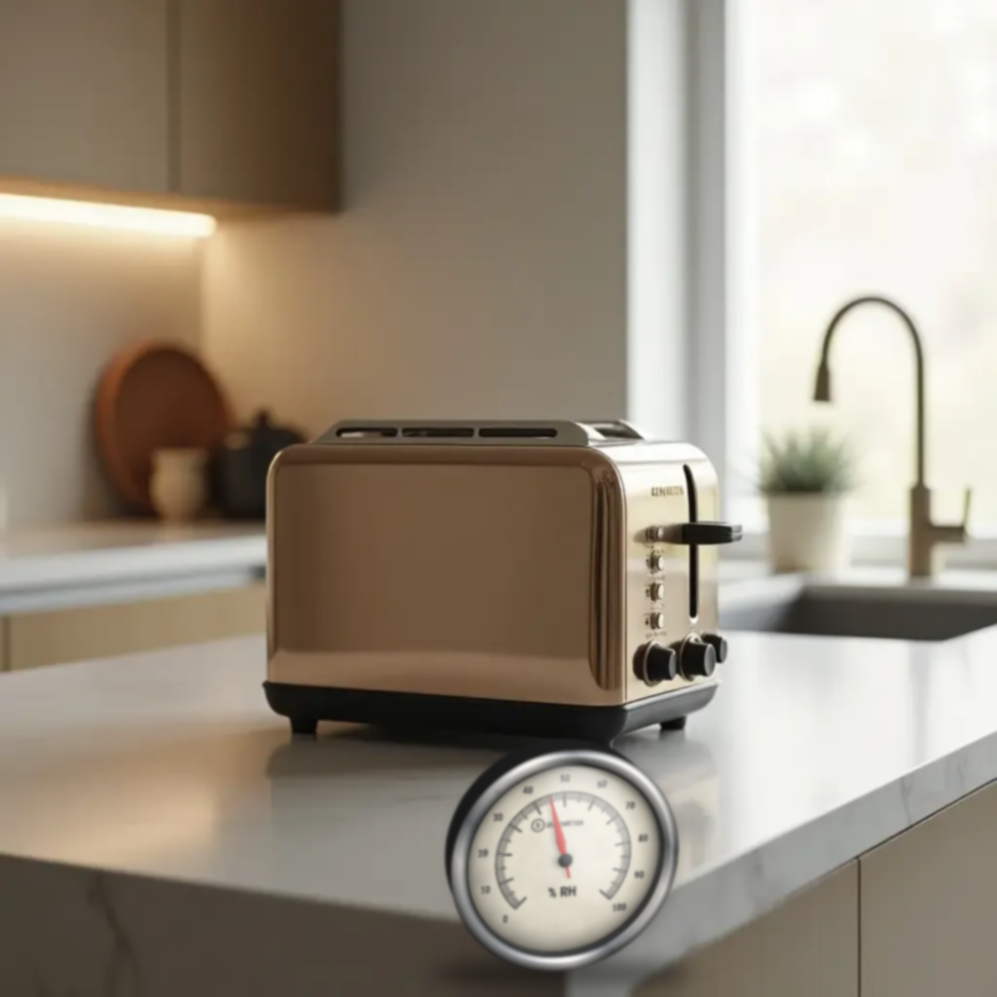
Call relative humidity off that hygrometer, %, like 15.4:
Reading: 45
